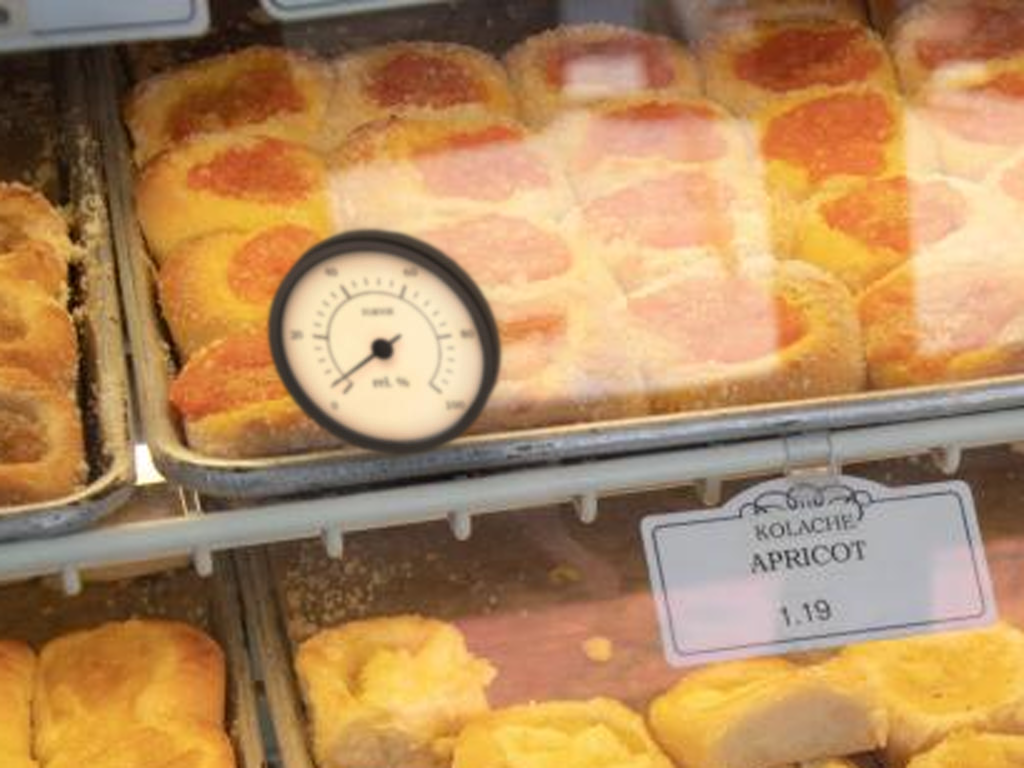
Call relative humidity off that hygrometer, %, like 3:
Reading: 4
